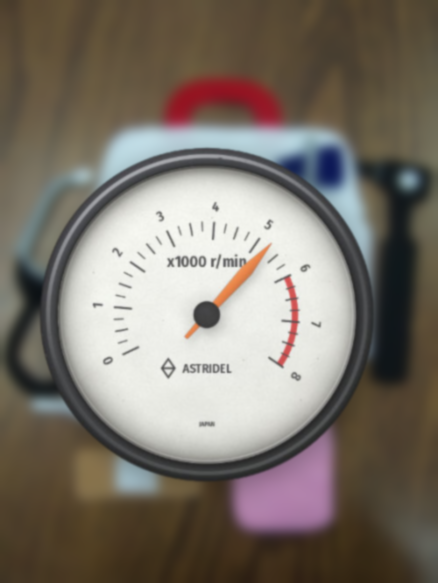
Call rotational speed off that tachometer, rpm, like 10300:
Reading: 5250
